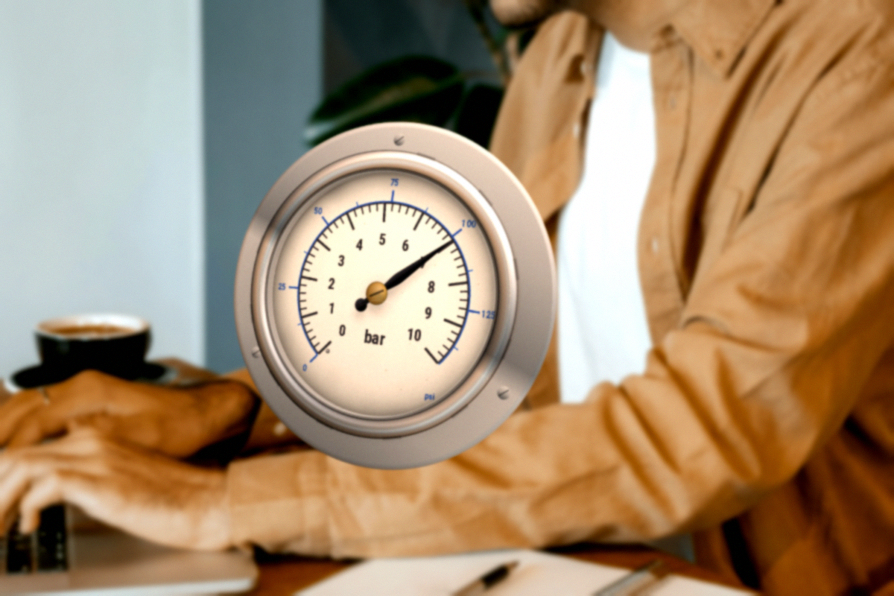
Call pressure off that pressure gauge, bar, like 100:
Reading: 7
